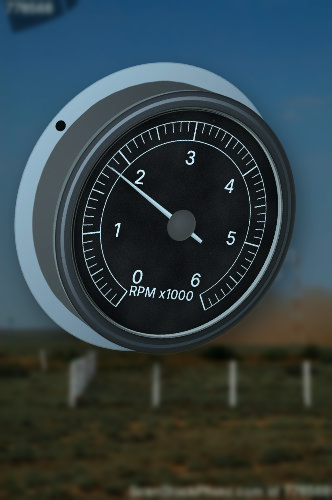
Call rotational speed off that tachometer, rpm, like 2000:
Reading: 1800
